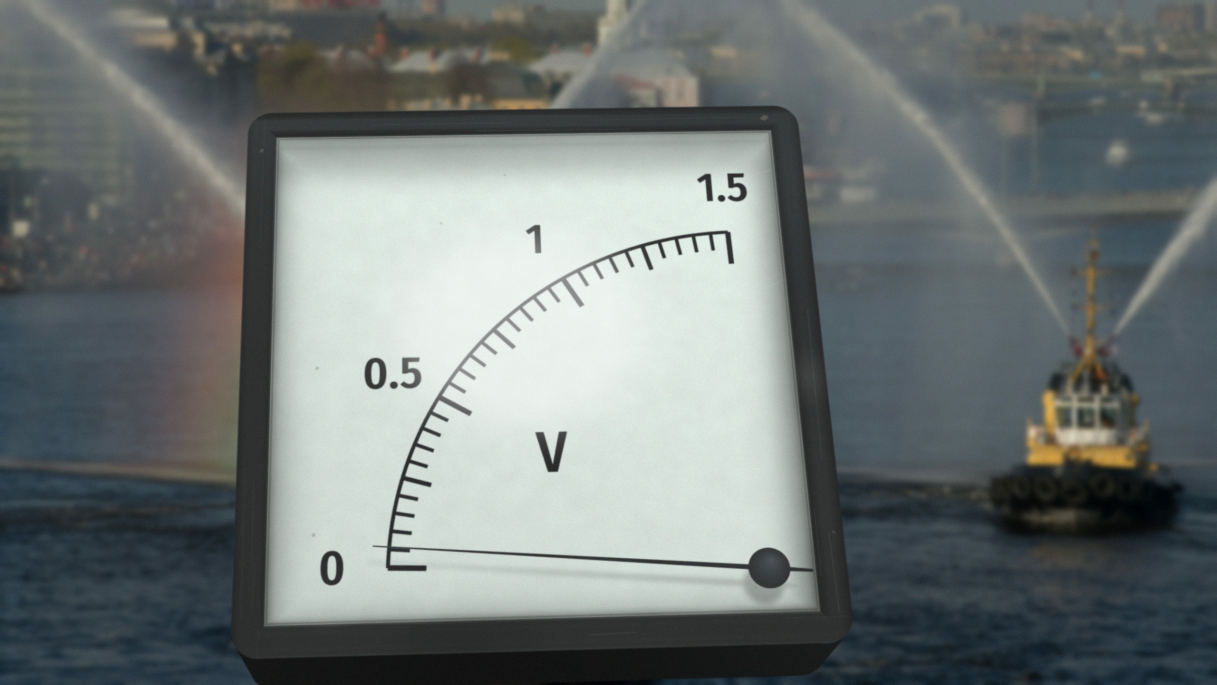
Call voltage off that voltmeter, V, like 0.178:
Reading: 0.05
